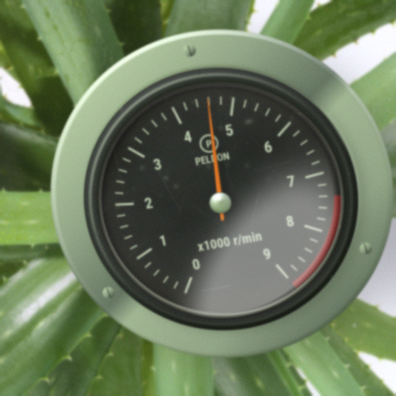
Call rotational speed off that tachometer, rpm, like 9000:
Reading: 4600
